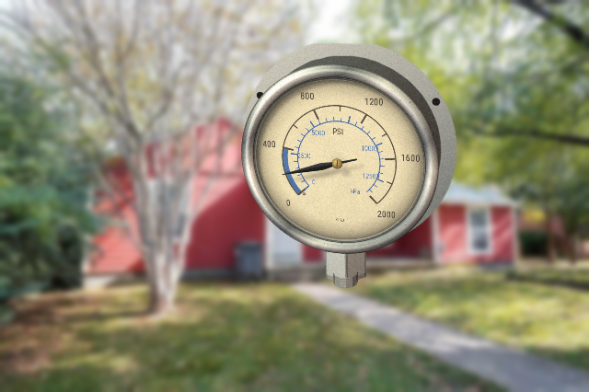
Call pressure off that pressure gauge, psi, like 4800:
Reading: 200
